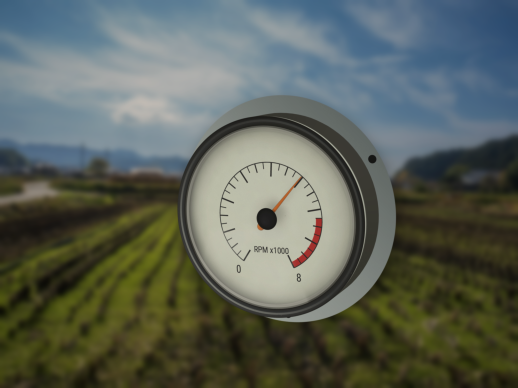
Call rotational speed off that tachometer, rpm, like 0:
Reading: 5000
